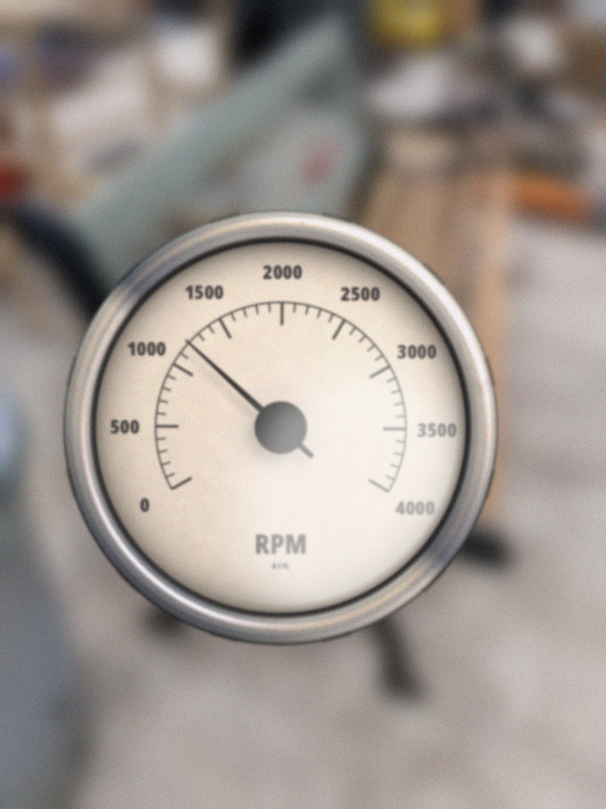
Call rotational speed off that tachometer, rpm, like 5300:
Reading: 1200
